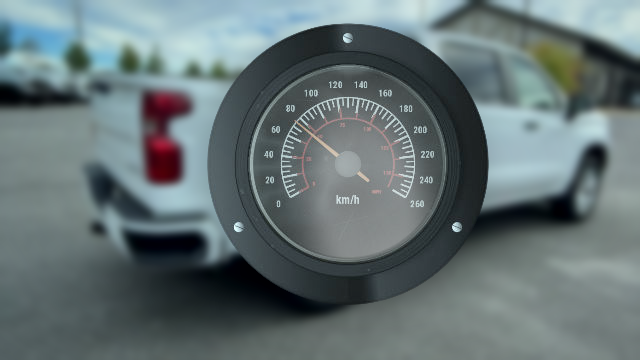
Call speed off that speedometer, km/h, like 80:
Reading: 75
